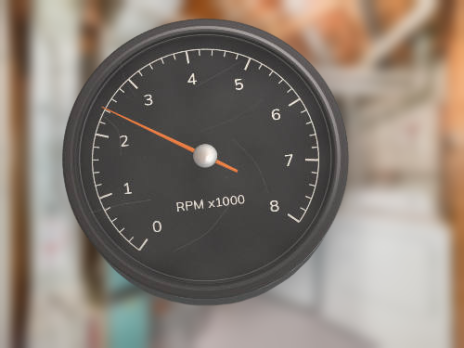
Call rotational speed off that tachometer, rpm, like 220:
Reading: 2400
